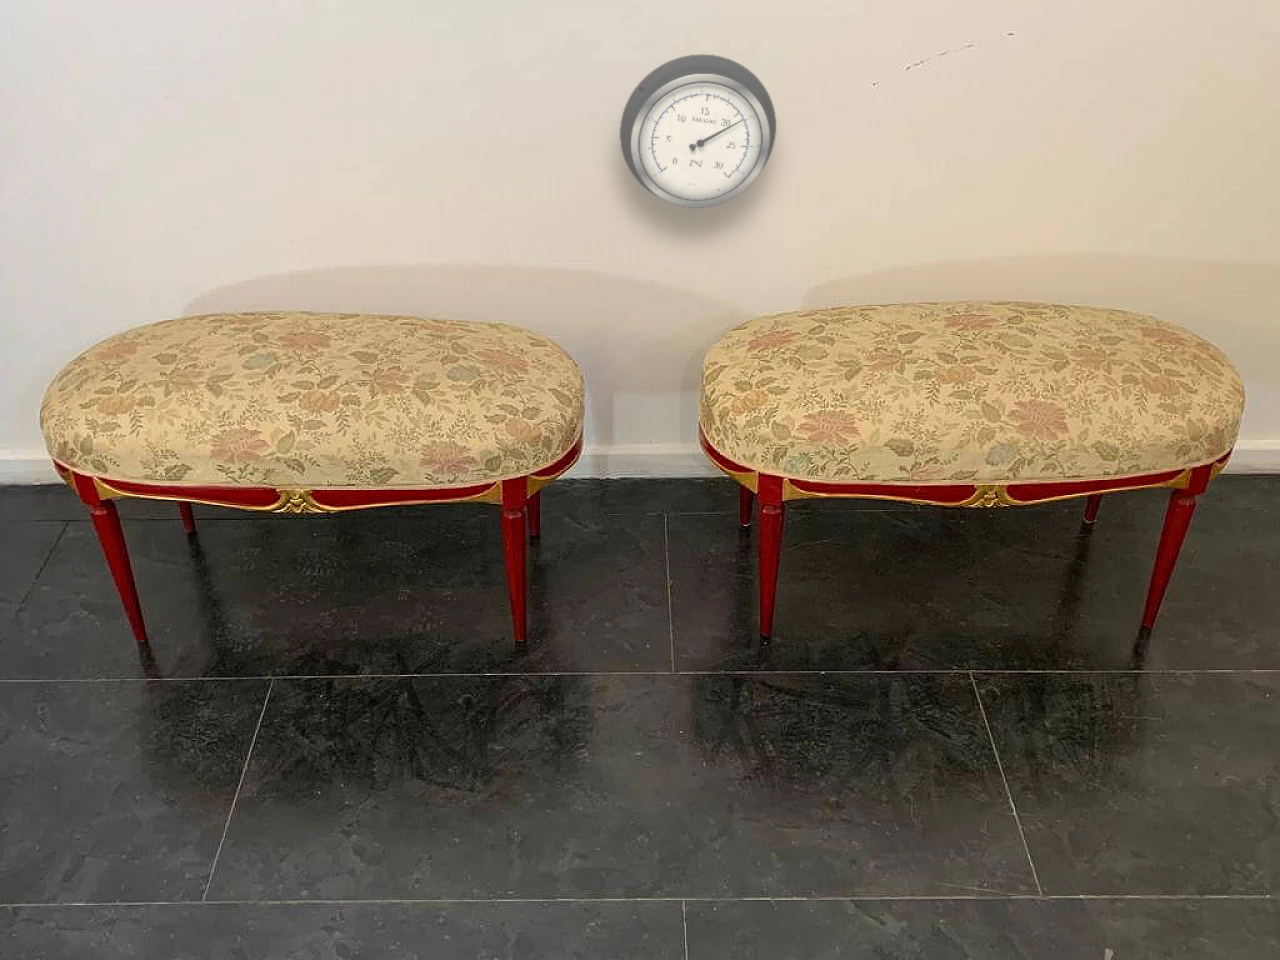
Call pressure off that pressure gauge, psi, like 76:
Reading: 21
